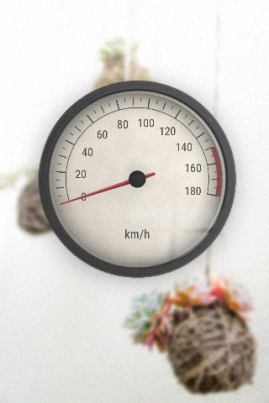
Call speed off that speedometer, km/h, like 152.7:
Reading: 0
